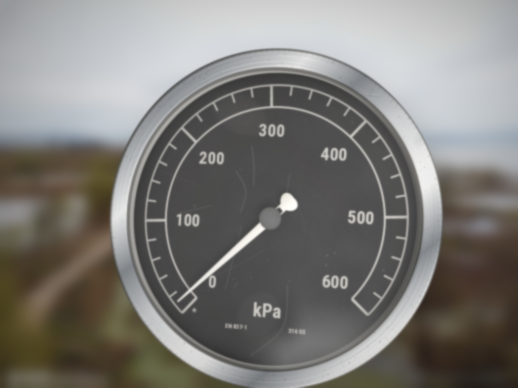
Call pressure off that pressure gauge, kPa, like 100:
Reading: 10
